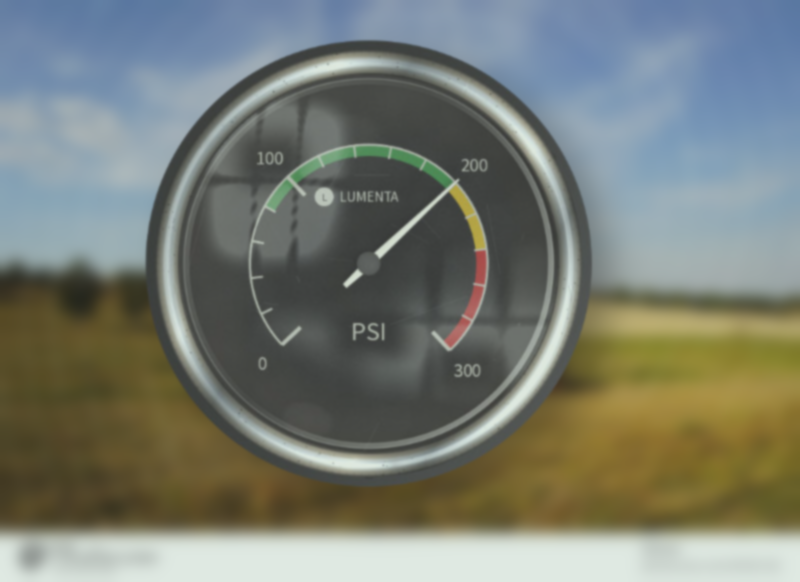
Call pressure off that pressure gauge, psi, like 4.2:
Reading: 200
